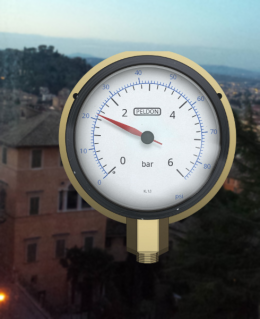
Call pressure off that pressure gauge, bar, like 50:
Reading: 1.5
